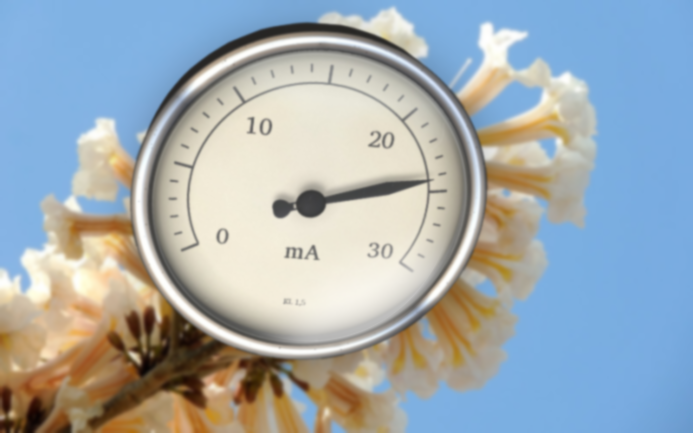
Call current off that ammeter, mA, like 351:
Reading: 24
